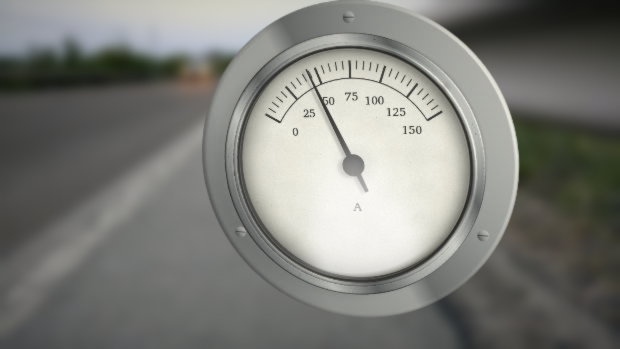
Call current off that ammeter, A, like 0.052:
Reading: 45
